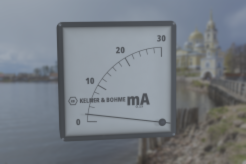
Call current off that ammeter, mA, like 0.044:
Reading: 2
